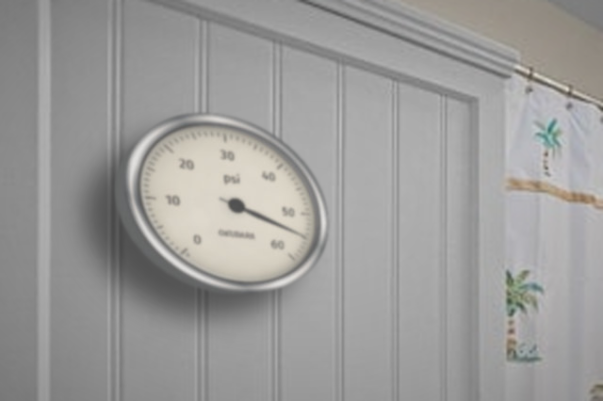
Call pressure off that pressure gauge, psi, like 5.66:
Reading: 55
